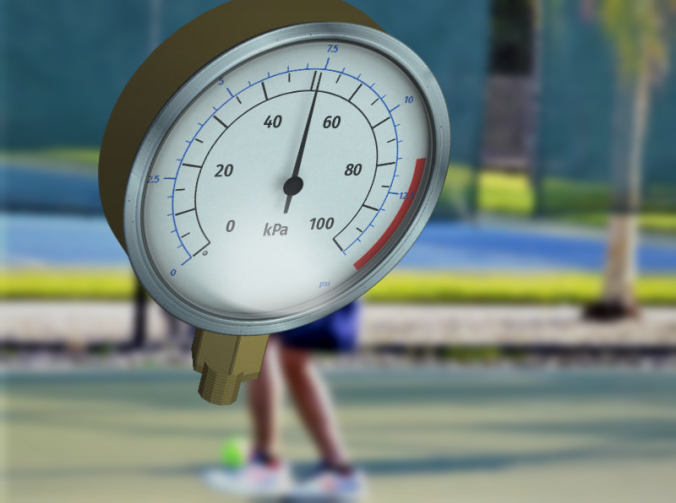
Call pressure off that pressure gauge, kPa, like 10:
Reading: 50
